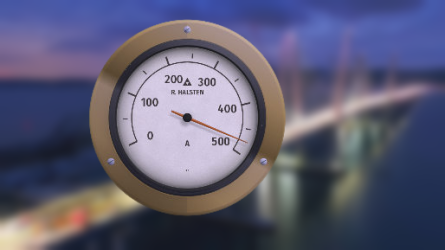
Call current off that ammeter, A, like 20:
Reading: 475
